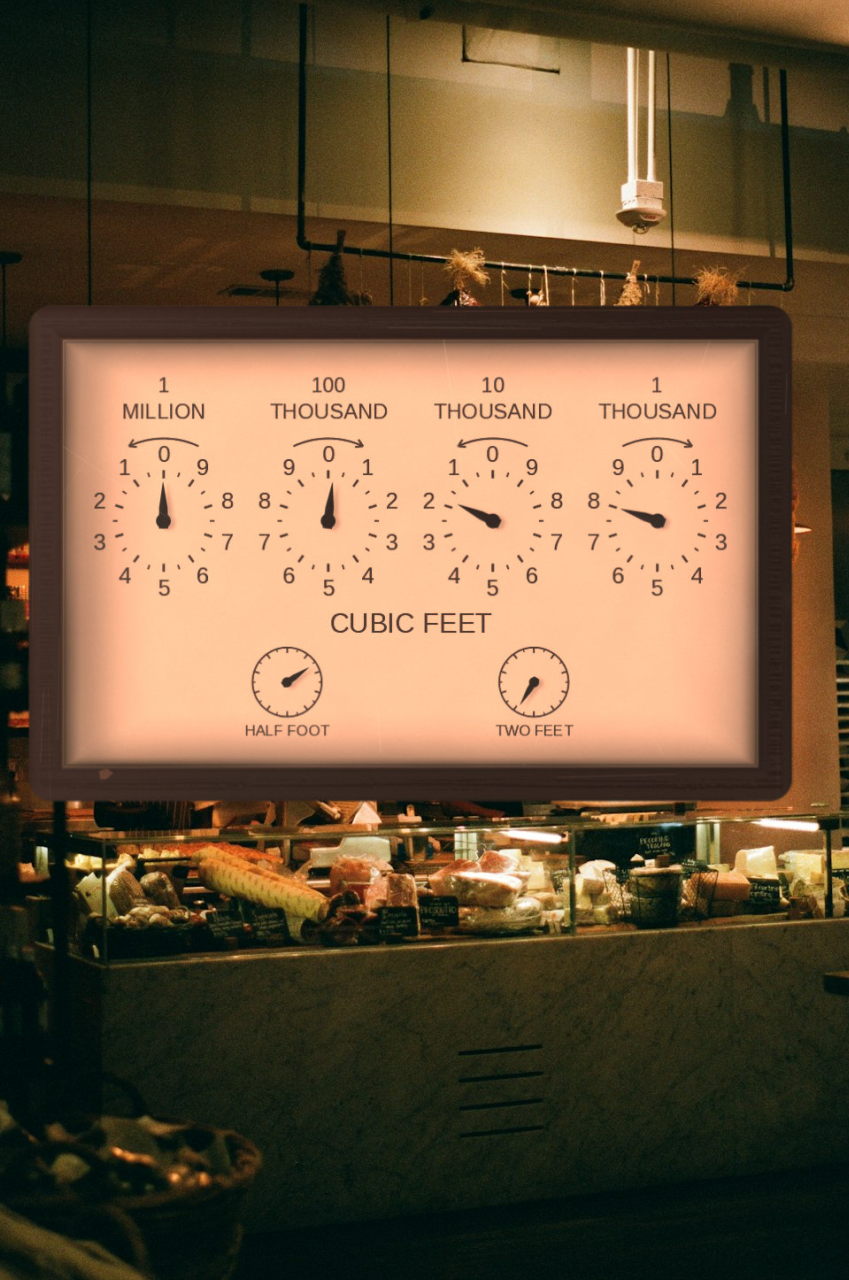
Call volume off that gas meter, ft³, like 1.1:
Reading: 1800
